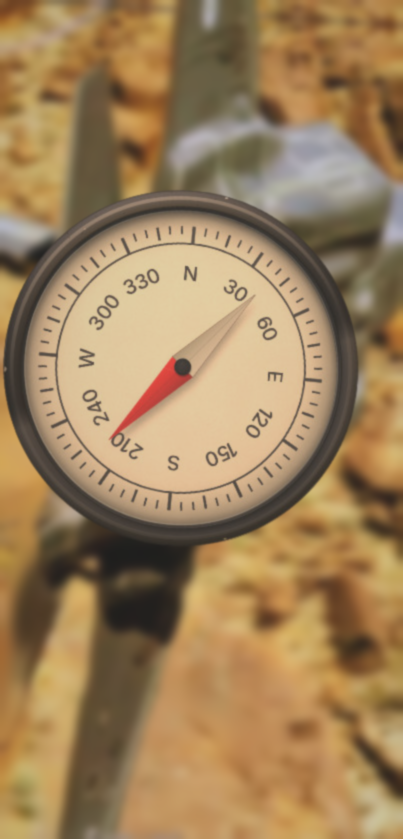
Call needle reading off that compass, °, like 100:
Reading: 220
